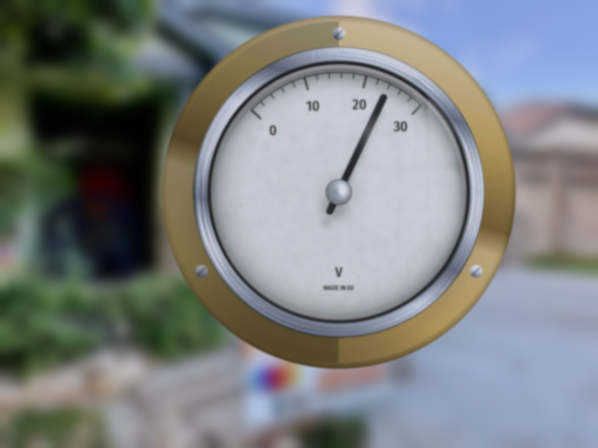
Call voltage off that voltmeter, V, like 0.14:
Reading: 24
